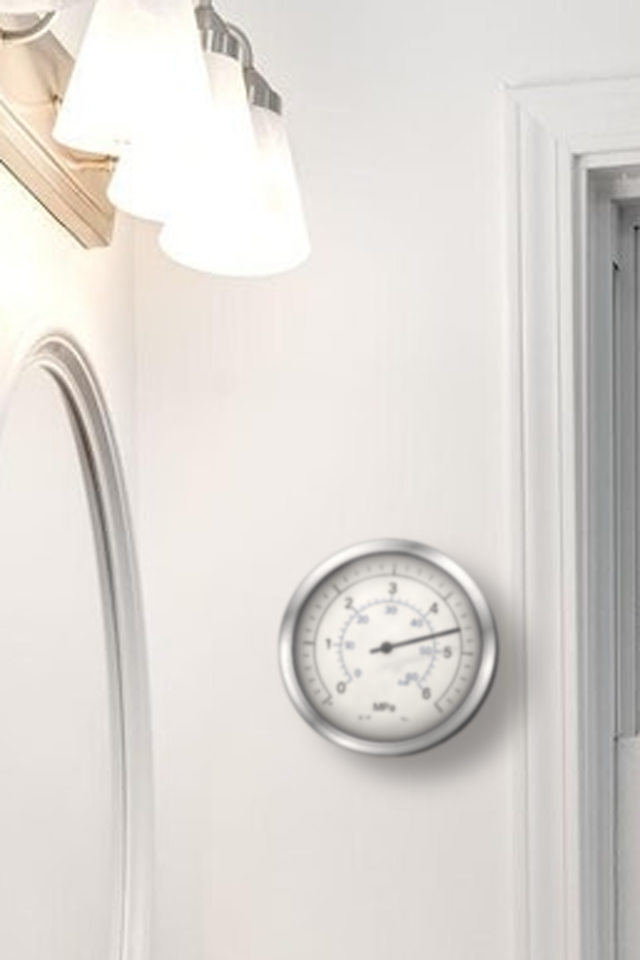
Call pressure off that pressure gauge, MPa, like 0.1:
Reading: 4.6
